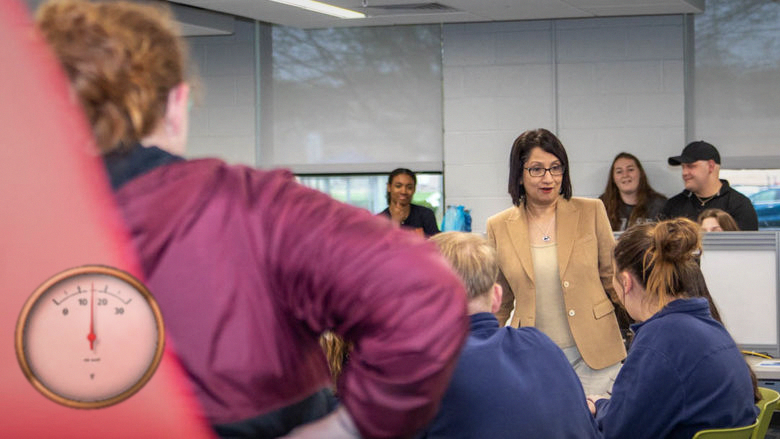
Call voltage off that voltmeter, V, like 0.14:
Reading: 15
